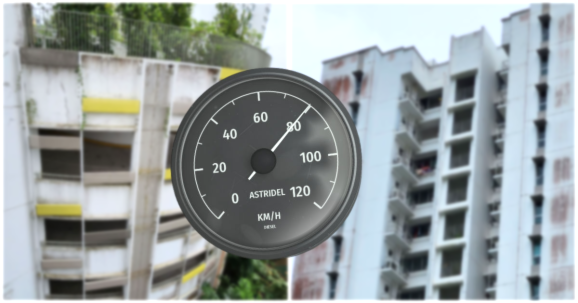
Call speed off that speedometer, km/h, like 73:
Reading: 80
